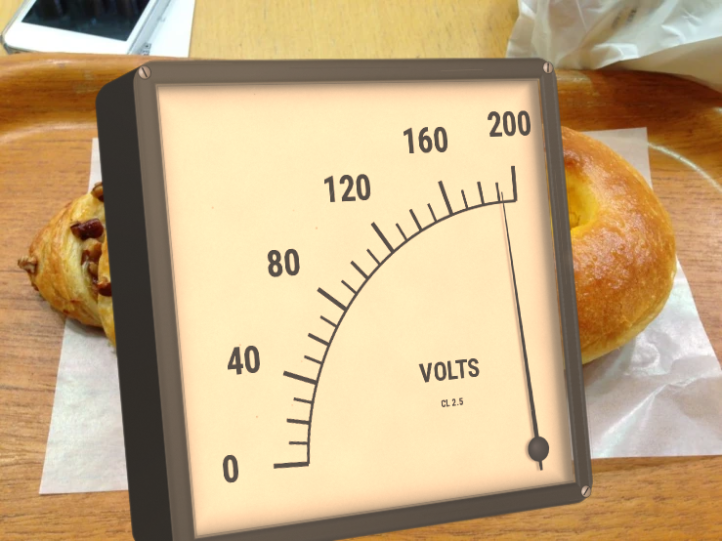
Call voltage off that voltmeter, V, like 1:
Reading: 190
